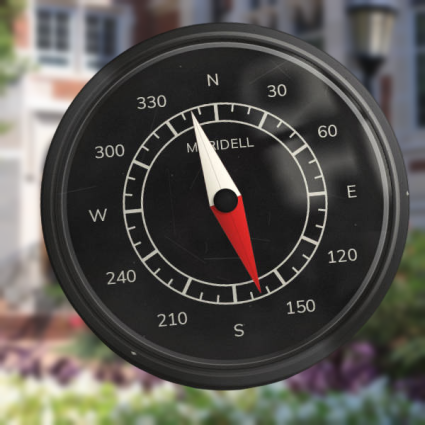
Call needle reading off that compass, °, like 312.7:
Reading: 165
